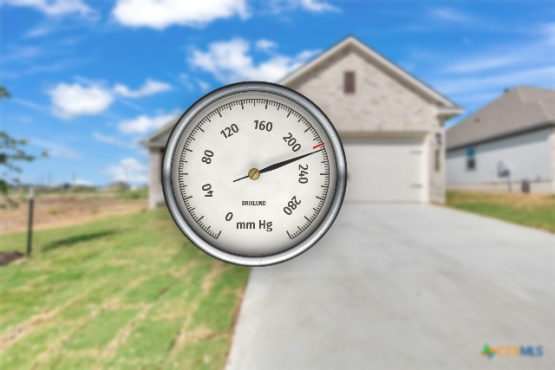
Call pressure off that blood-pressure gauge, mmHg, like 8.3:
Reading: 220
